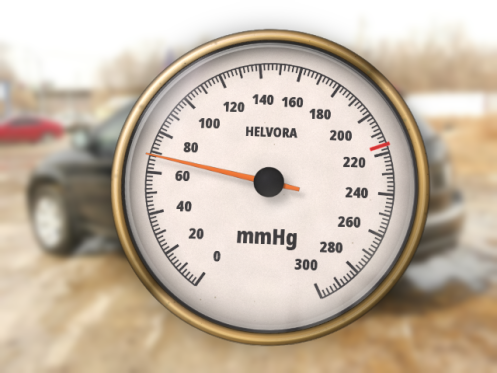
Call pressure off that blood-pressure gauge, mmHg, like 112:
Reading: 68
